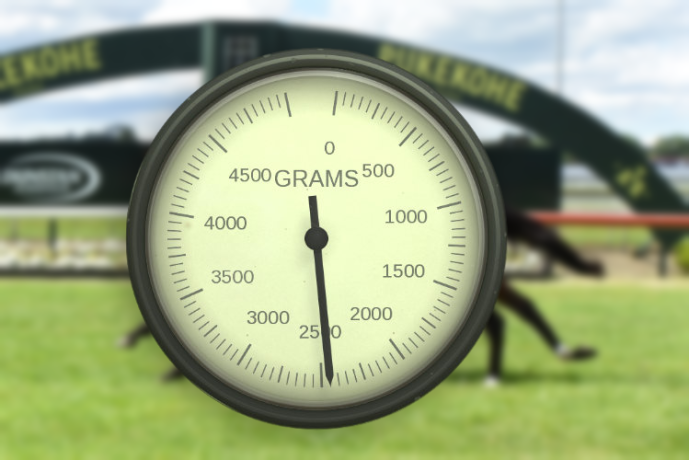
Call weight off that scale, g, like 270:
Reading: 2450
